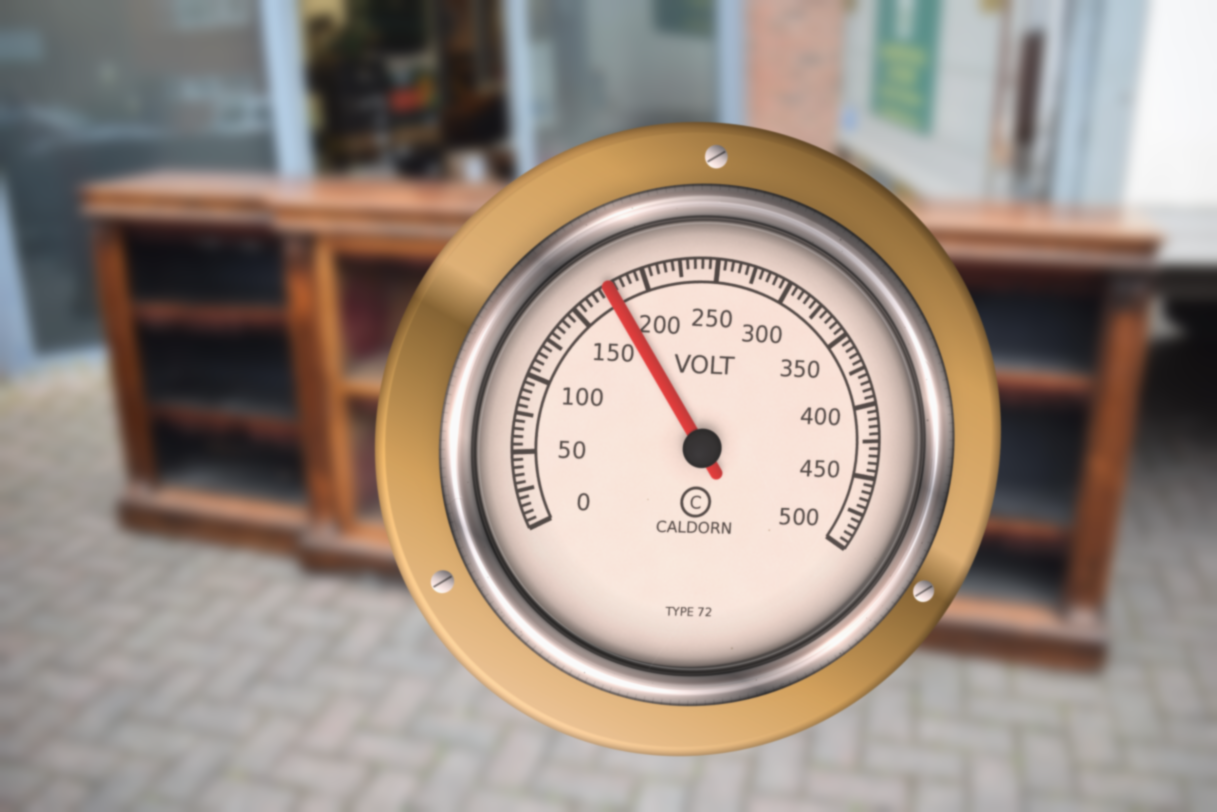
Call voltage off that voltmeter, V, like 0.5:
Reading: 175
